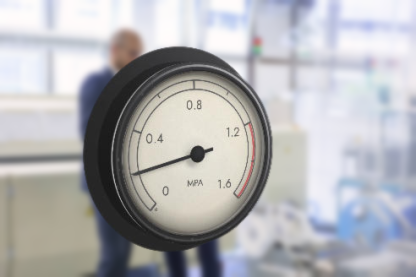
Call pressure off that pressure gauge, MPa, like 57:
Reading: 0.2
